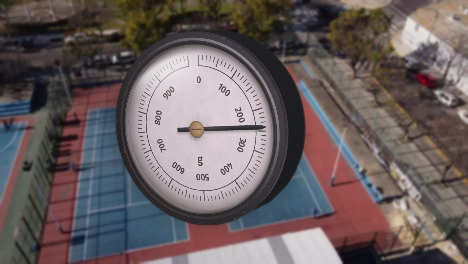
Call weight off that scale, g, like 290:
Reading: 240
